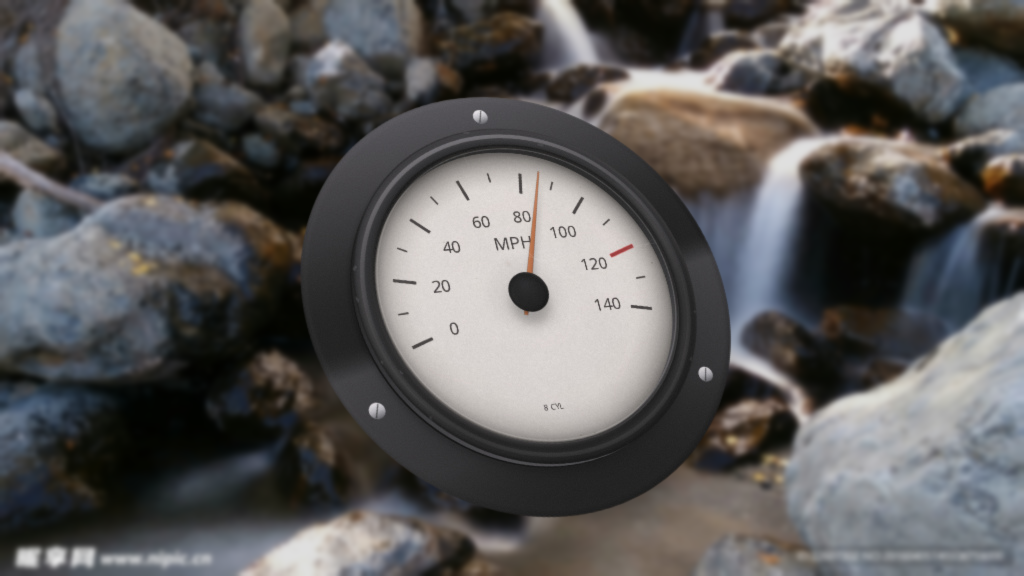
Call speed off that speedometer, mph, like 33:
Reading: 85
